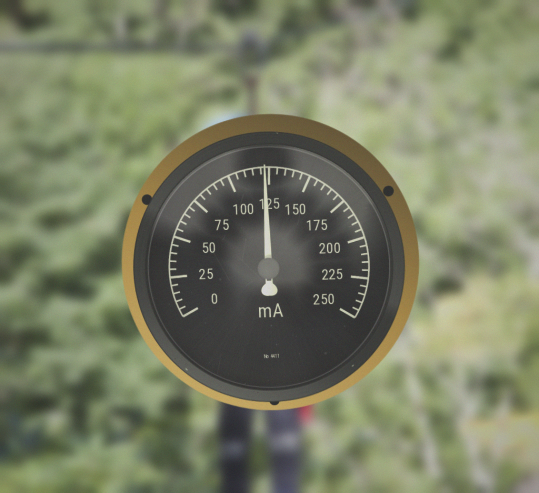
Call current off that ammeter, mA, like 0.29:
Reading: 122.5
